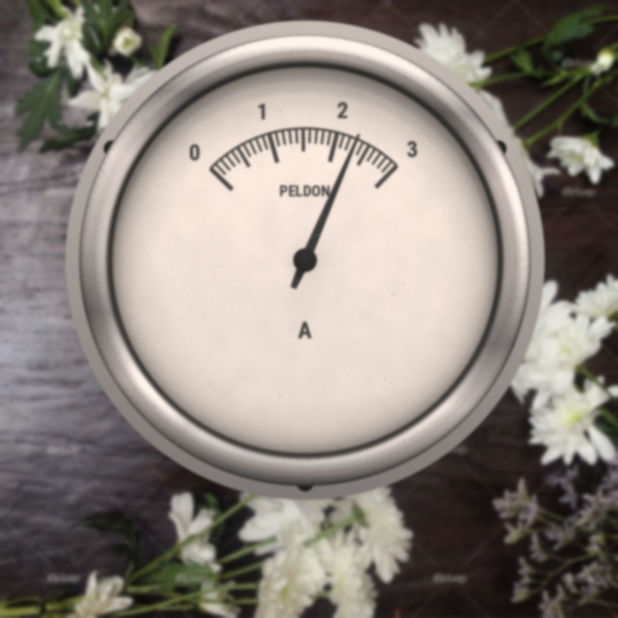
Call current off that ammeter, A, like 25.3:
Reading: 2.3
